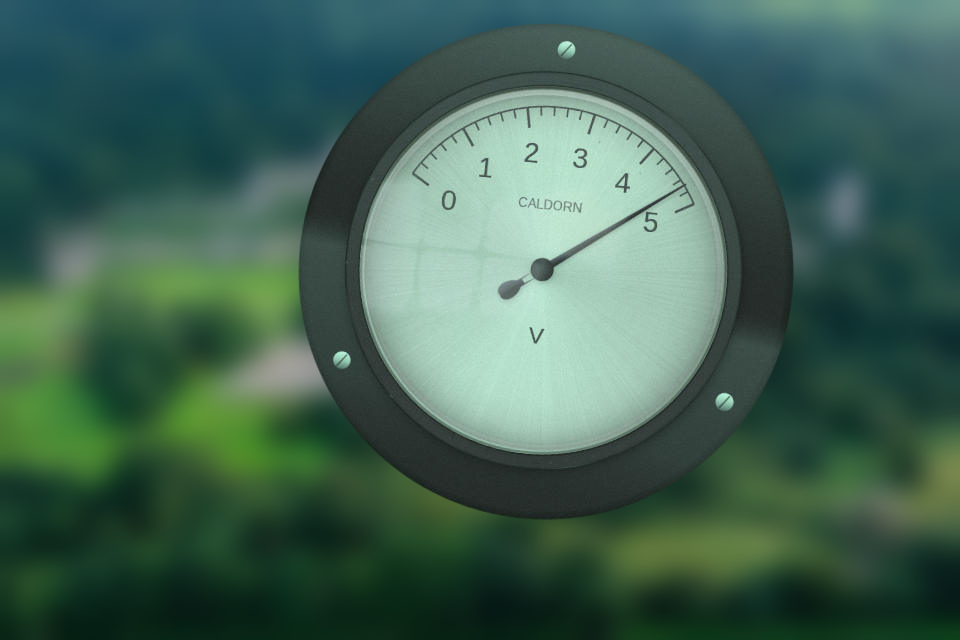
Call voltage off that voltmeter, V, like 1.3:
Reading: 4.7
